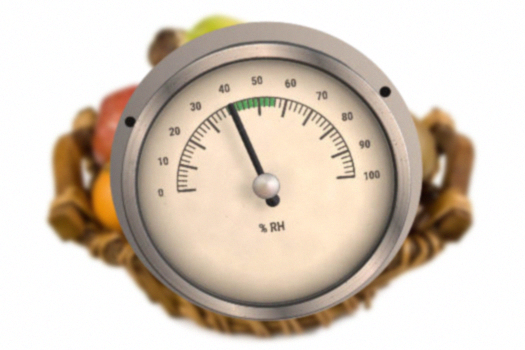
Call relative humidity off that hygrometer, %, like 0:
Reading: 40
